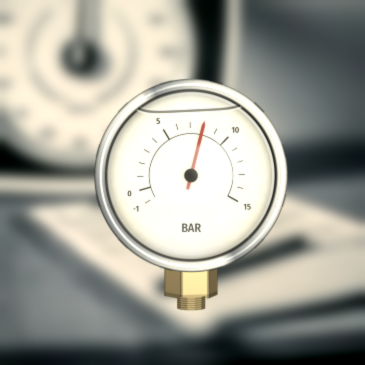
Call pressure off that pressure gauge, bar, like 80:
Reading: 8
